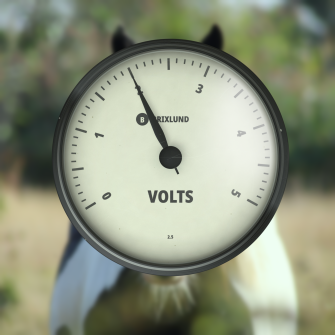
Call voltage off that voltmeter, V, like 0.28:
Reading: 2
